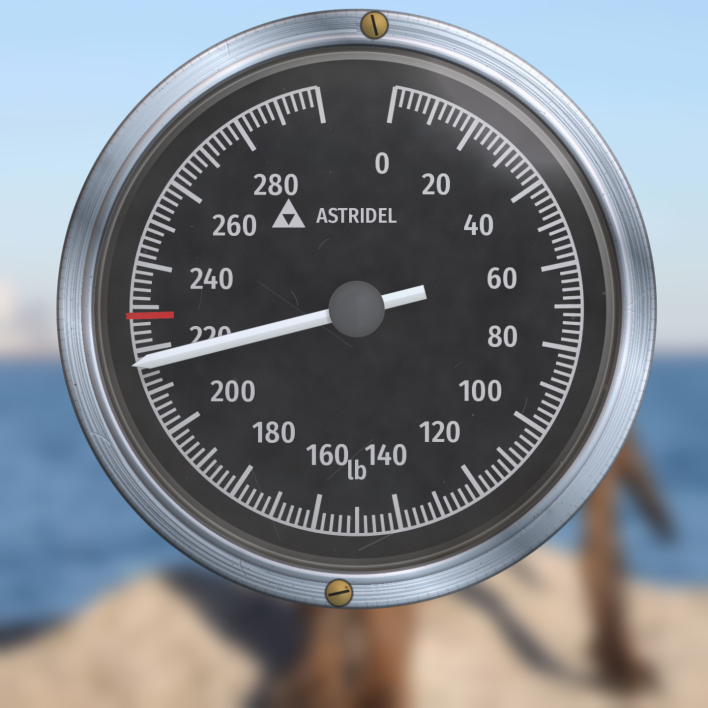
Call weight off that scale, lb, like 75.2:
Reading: 217
